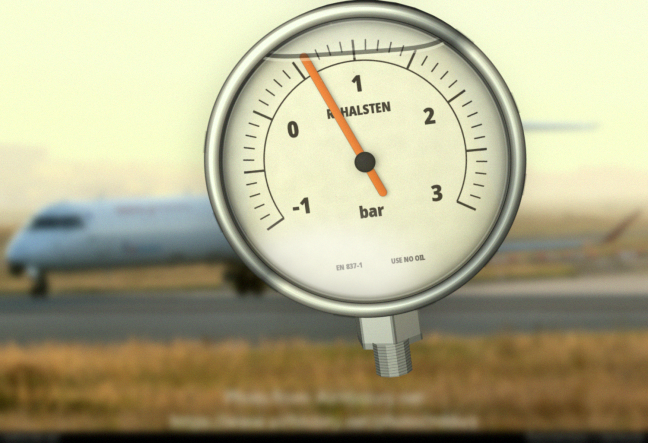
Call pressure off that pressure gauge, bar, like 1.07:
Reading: 0.6
